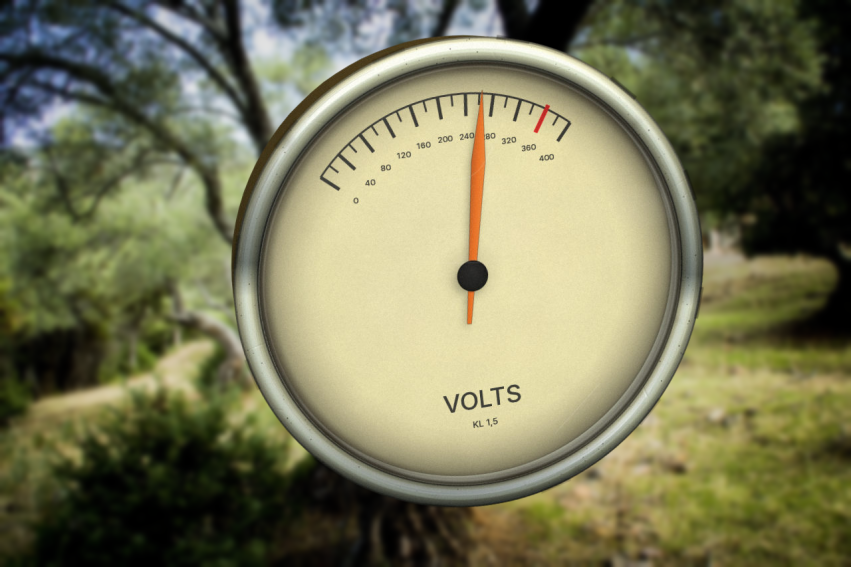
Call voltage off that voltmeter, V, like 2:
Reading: 260
